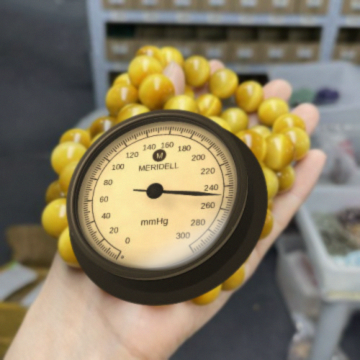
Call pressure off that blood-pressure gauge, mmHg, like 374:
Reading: 250
